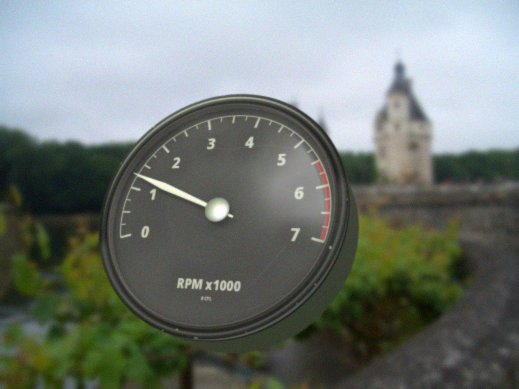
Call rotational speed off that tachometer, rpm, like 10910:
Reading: 1250
